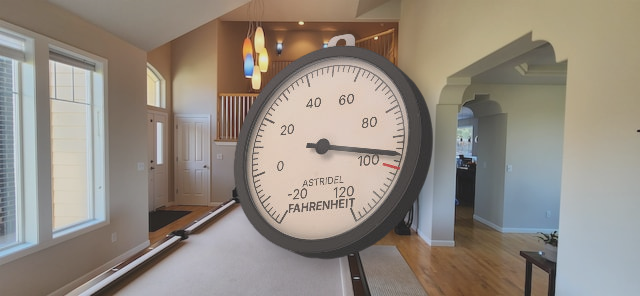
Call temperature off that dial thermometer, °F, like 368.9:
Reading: 96
